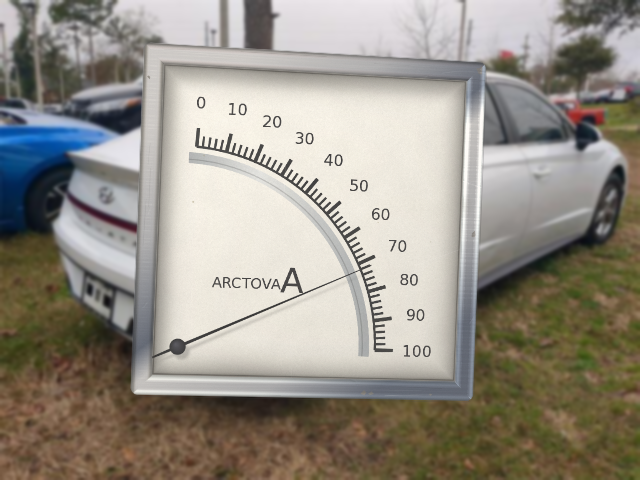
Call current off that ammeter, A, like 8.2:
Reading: 72
